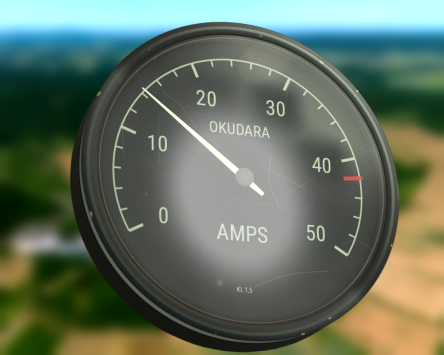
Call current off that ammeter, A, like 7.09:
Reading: 14
